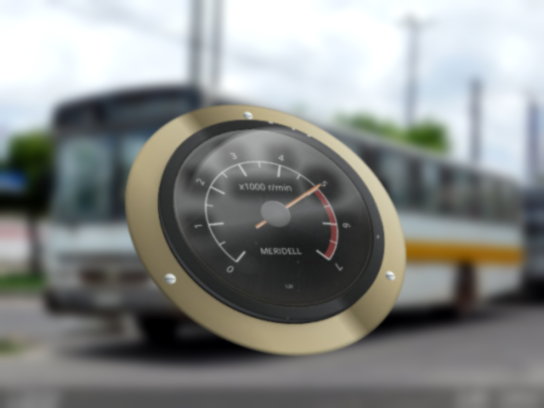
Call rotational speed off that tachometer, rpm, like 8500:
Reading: 5000
